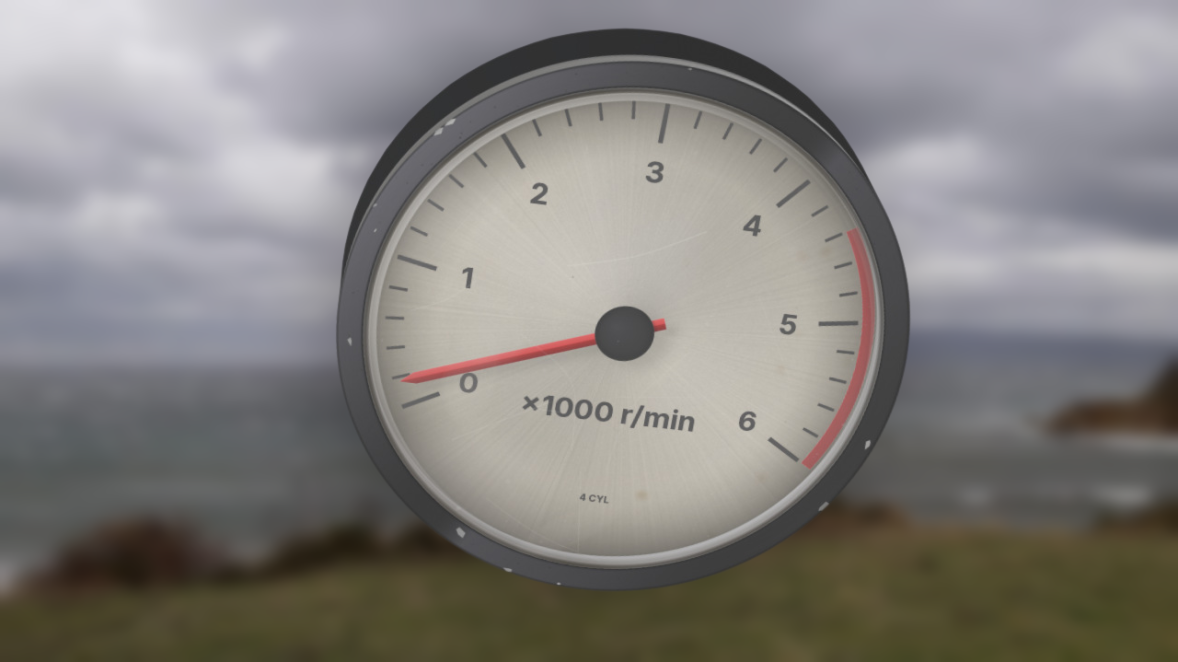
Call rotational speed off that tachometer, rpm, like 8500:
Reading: 200
